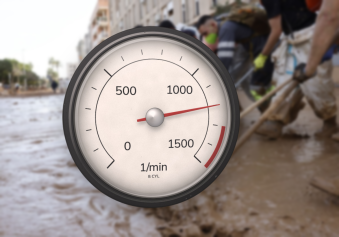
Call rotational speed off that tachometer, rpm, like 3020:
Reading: 1200
